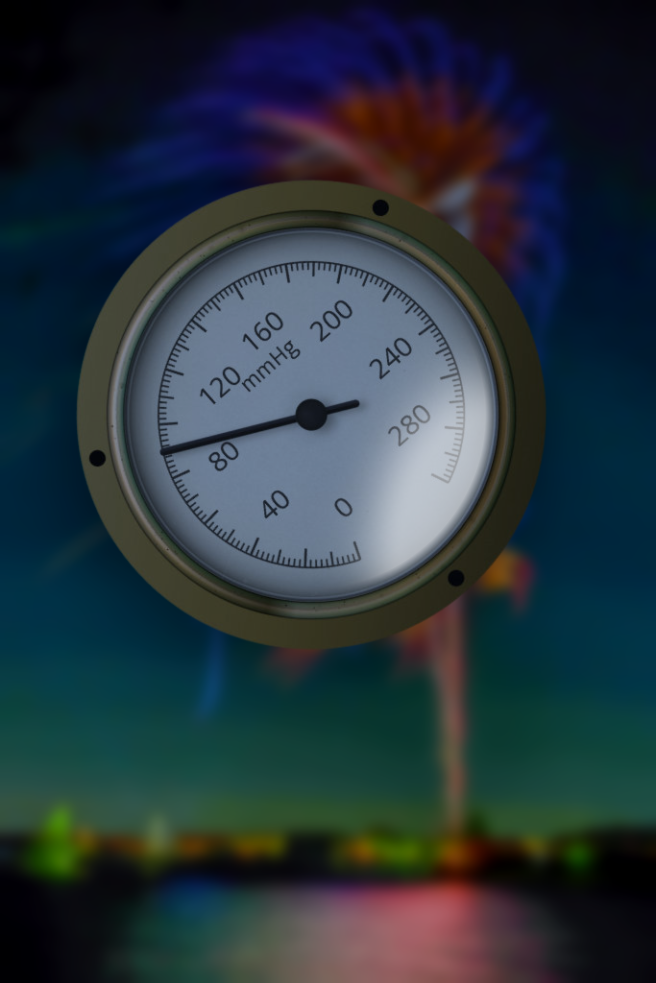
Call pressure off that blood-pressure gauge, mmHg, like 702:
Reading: 90
